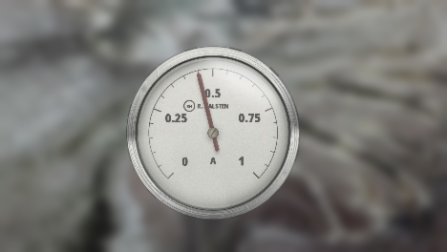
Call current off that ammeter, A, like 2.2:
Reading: 0.45
